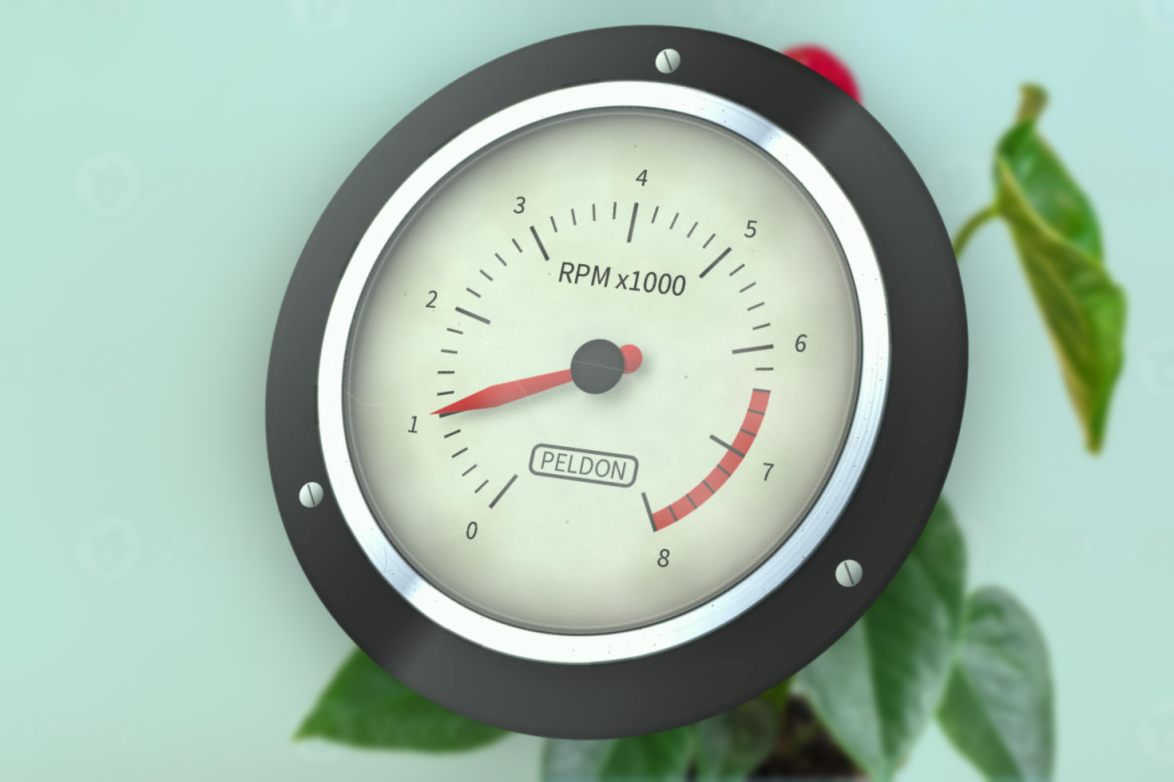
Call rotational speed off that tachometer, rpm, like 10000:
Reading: 1000
